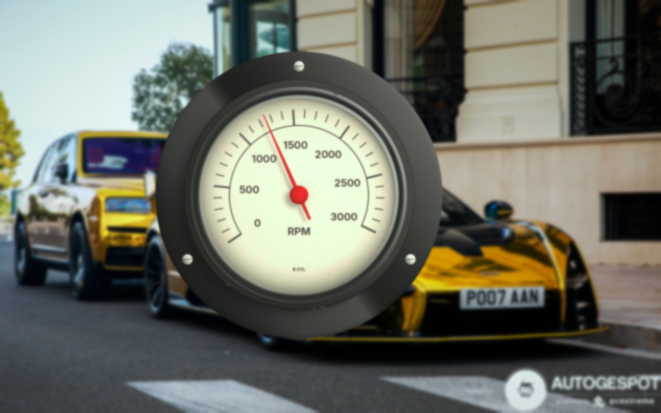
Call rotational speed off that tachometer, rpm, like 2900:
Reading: 1250
